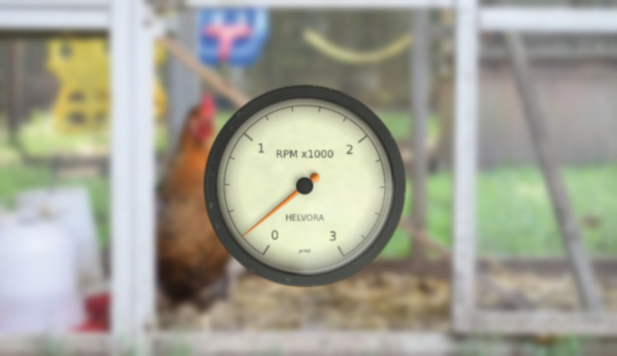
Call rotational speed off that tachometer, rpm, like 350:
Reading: 200
